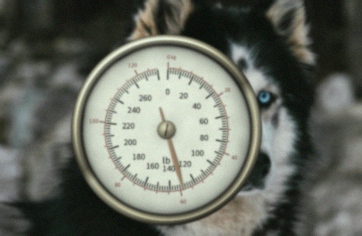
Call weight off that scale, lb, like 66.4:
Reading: 130
